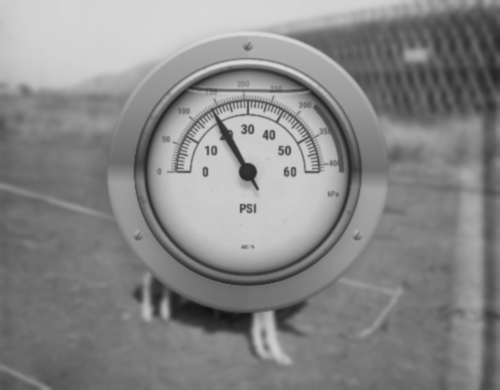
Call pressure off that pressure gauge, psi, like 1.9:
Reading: 20
